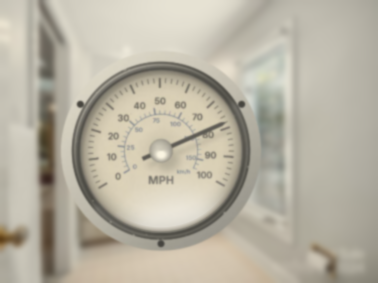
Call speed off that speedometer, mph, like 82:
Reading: 78
